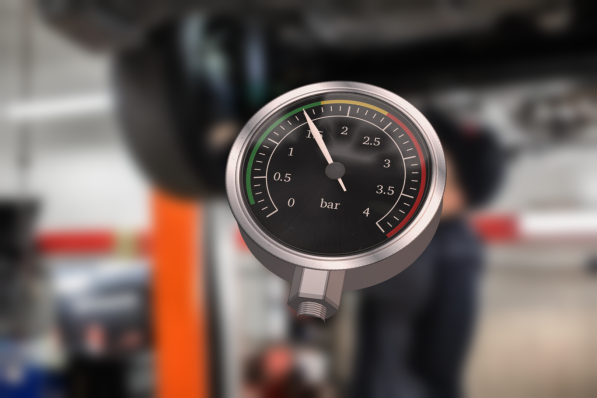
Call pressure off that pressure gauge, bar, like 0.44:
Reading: 1.5
